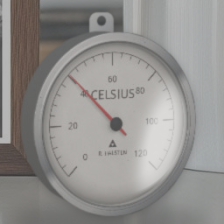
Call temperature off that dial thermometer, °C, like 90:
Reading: 40
